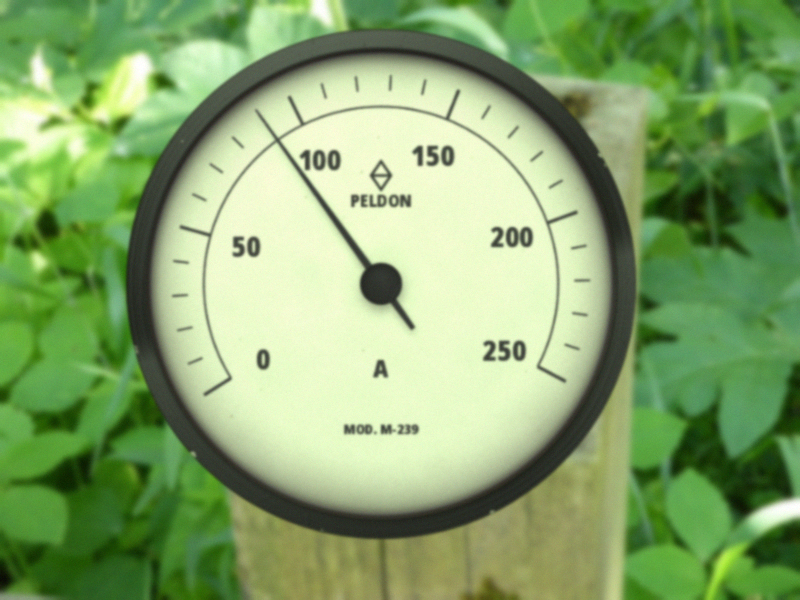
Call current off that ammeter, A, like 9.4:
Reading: 90
